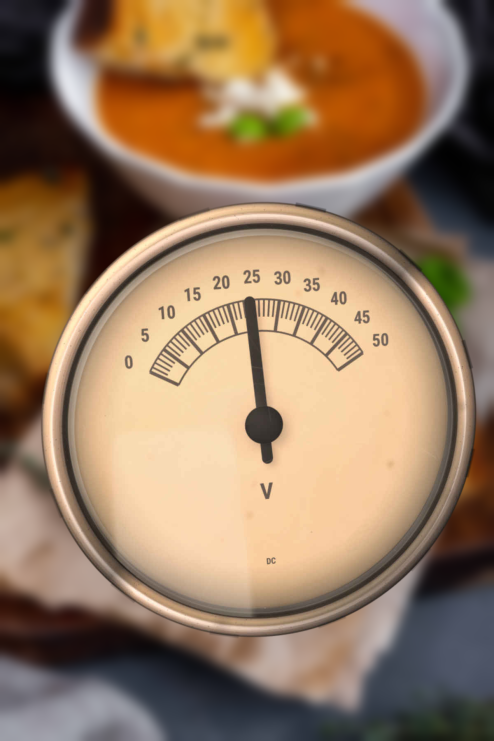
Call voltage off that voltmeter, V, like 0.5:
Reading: 24
